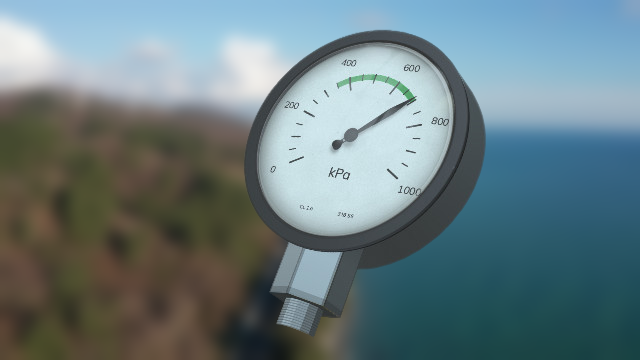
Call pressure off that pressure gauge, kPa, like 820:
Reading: 700
